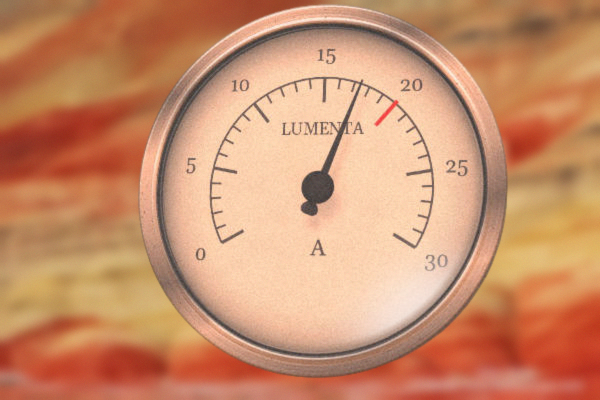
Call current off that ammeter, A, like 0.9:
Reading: 17.5
